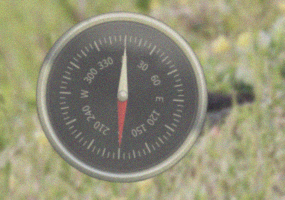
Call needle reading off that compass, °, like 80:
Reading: 180
